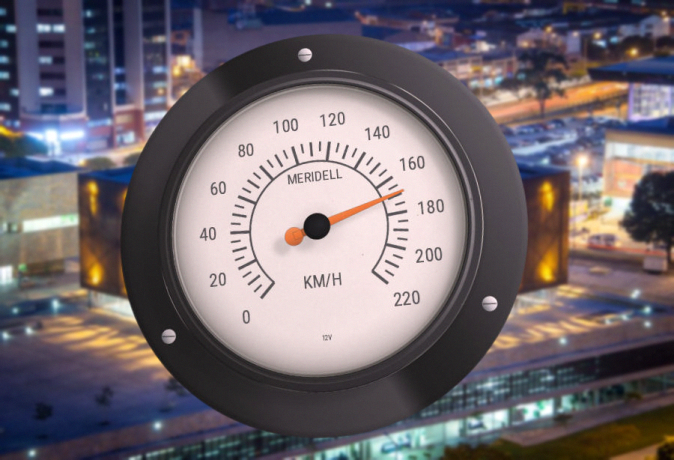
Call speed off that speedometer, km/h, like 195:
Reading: 170
